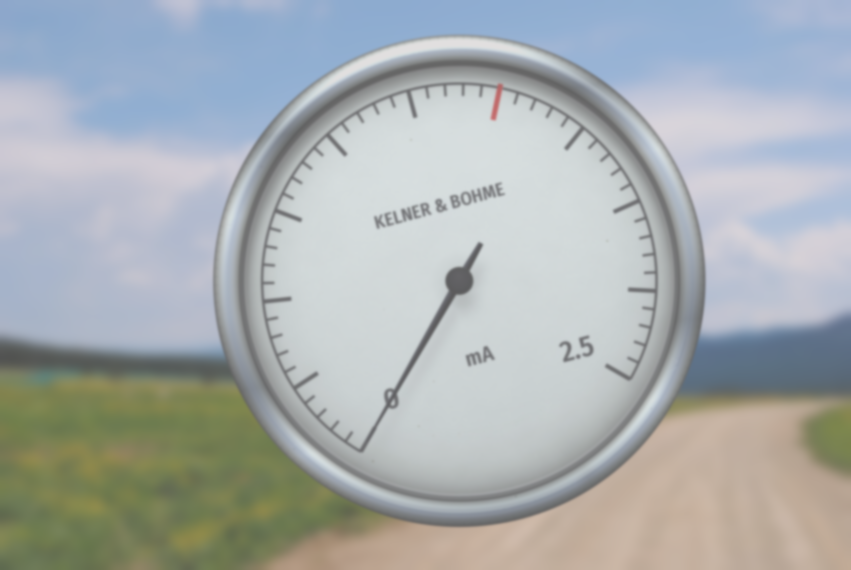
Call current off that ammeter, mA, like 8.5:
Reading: 0
